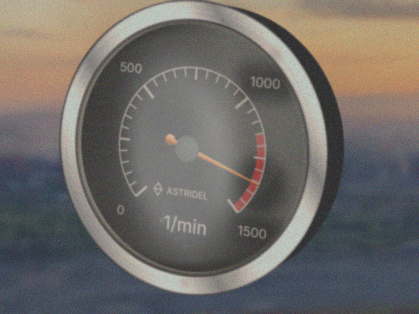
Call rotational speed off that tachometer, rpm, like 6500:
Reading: 1350
